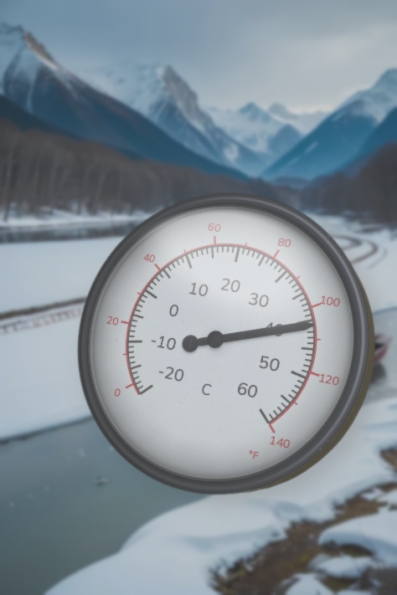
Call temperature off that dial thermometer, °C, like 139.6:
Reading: 41
